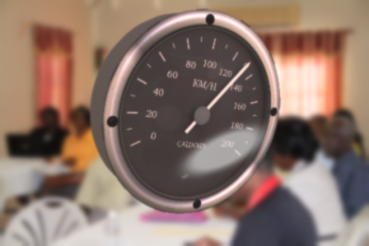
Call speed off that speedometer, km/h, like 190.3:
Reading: 130
